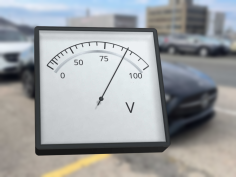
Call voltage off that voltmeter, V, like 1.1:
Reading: 87.5
